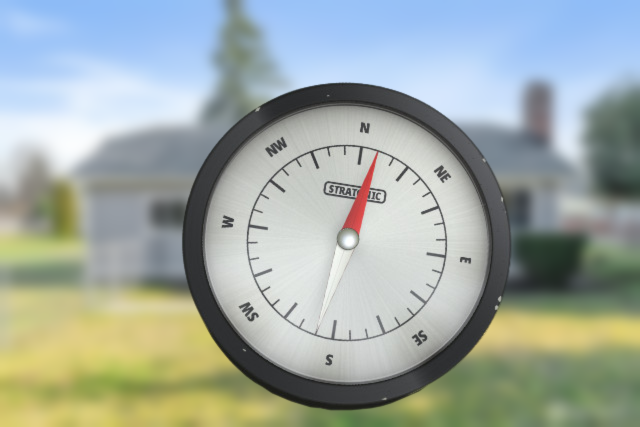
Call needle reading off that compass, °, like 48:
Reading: 10
